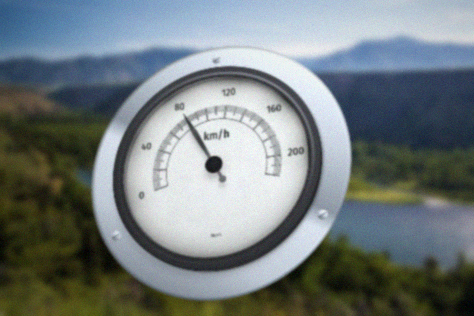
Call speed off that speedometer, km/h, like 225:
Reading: 80
